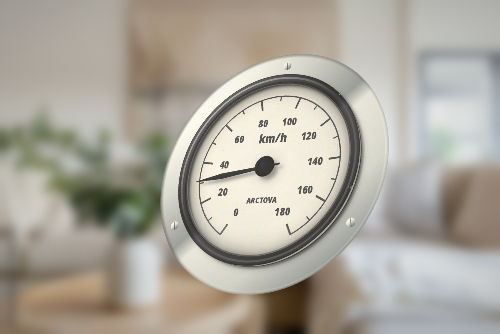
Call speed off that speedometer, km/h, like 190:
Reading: 30
